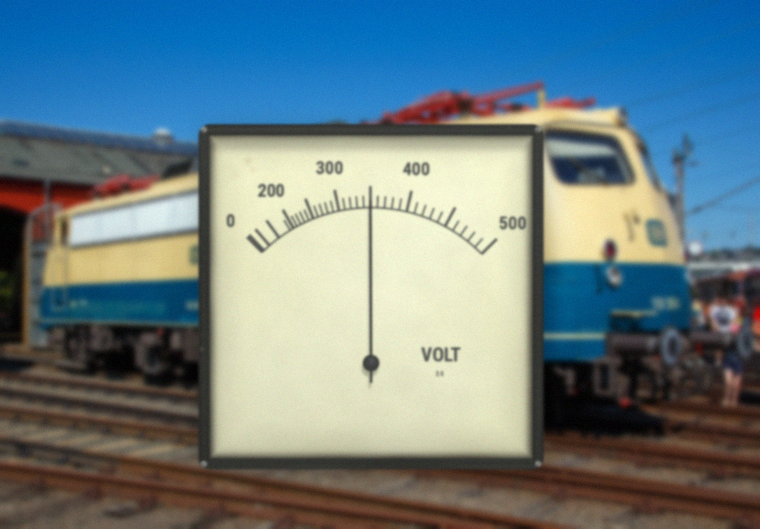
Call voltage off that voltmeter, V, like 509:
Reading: 350
